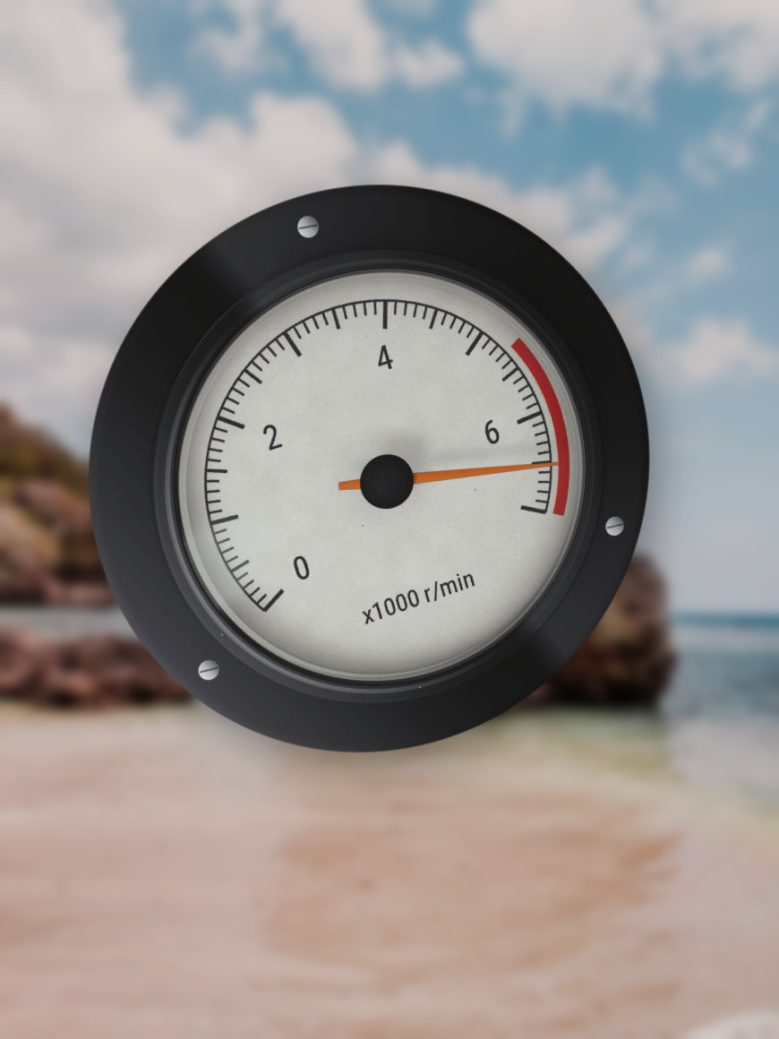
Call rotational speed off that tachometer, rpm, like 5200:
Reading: 6500
